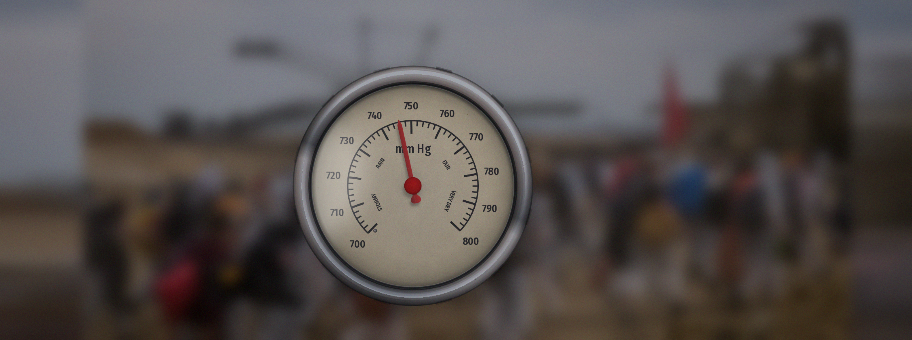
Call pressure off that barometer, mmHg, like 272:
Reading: 746
